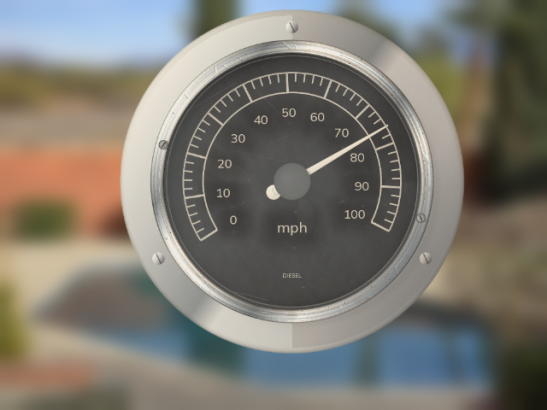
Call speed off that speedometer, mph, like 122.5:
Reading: 76
